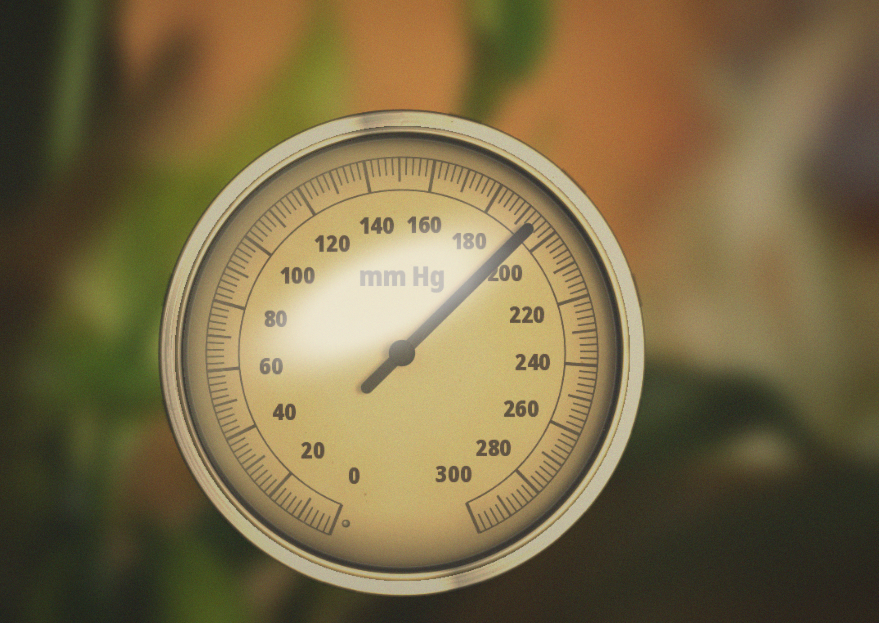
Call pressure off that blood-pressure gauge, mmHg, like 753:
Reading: 194
